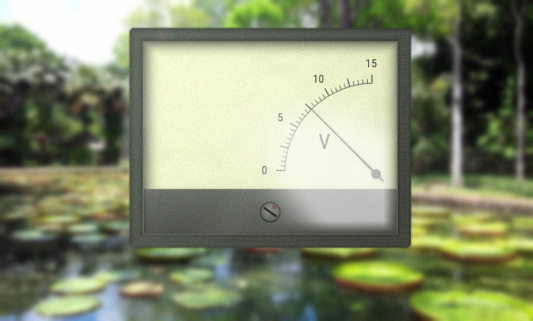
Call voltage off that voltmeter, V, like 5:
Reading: 7.5
